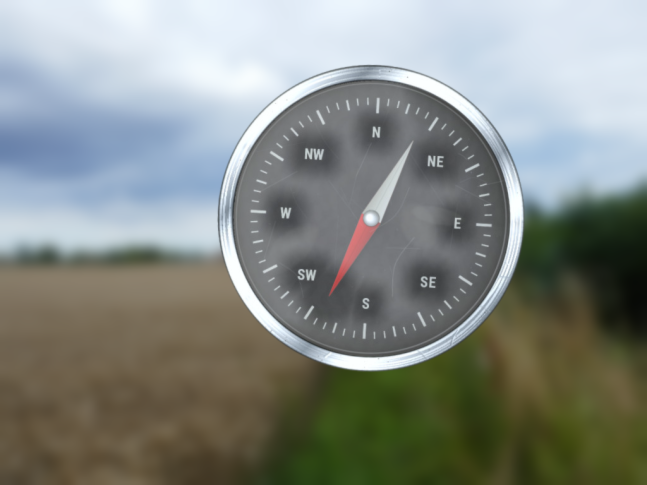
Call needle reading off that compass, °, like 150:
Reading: 205
